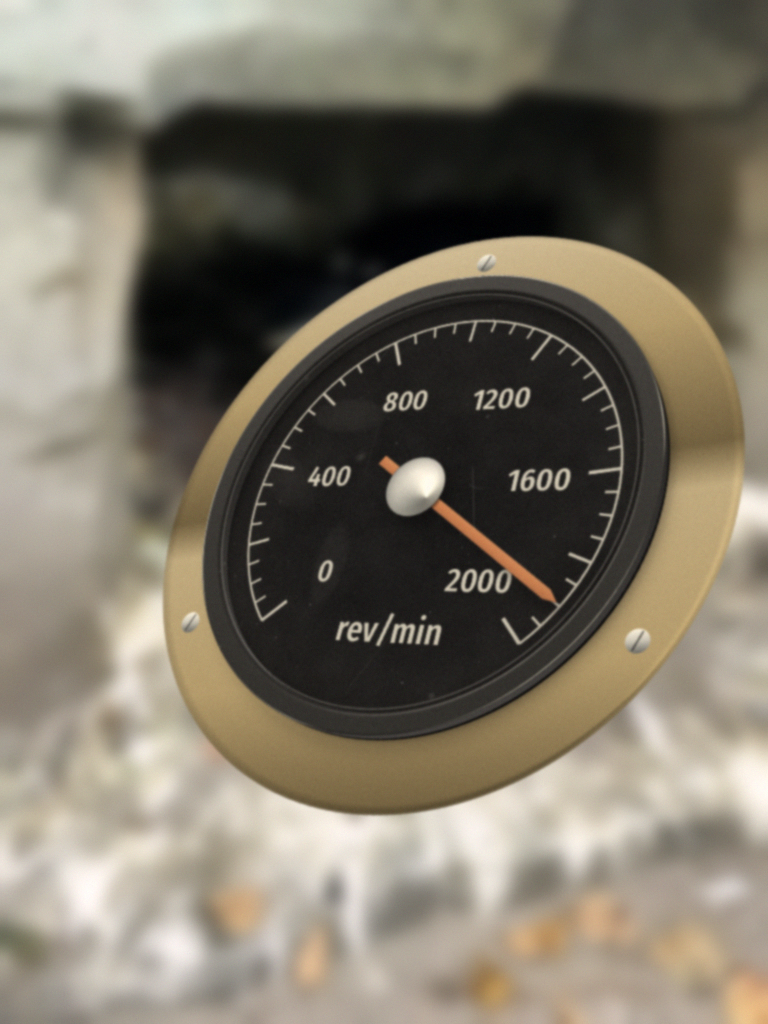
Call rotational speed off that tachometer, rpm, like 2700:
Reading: 1900
